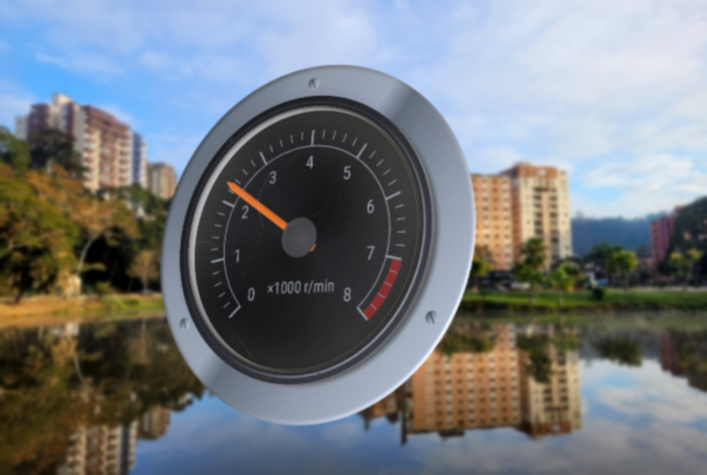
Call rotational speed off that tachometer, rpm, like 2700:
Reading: 2300
